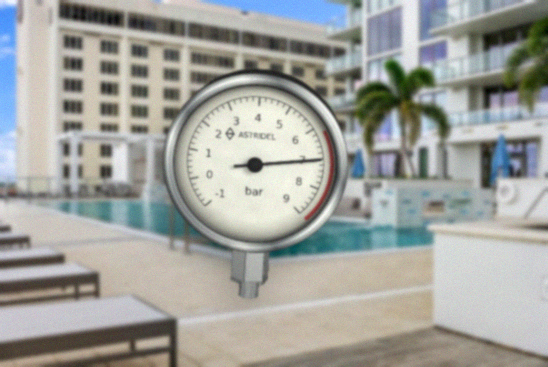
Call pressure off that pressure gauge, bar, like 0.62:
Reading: 7
